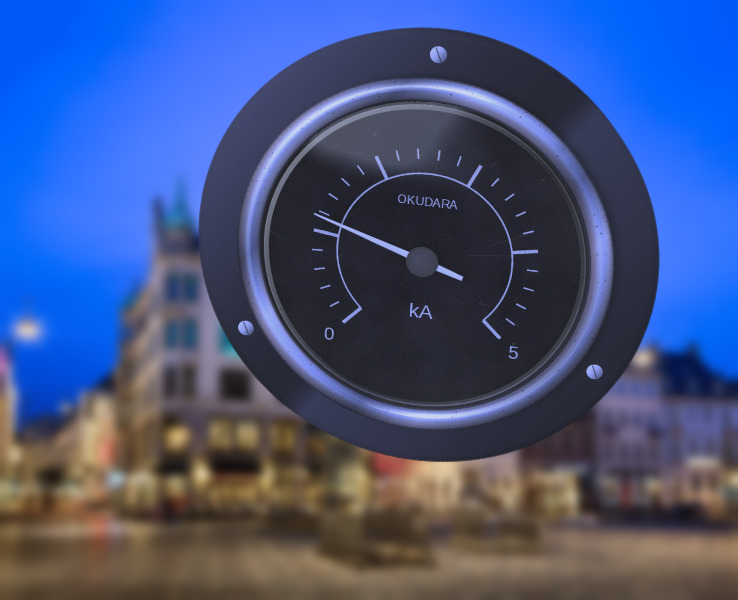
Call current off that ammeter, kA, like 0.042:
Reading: 1.2
